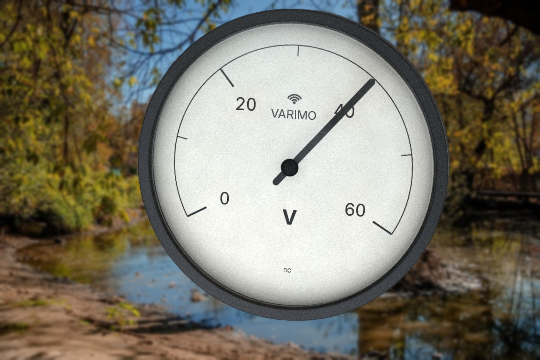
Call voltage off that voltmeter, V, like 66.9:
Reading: 40
